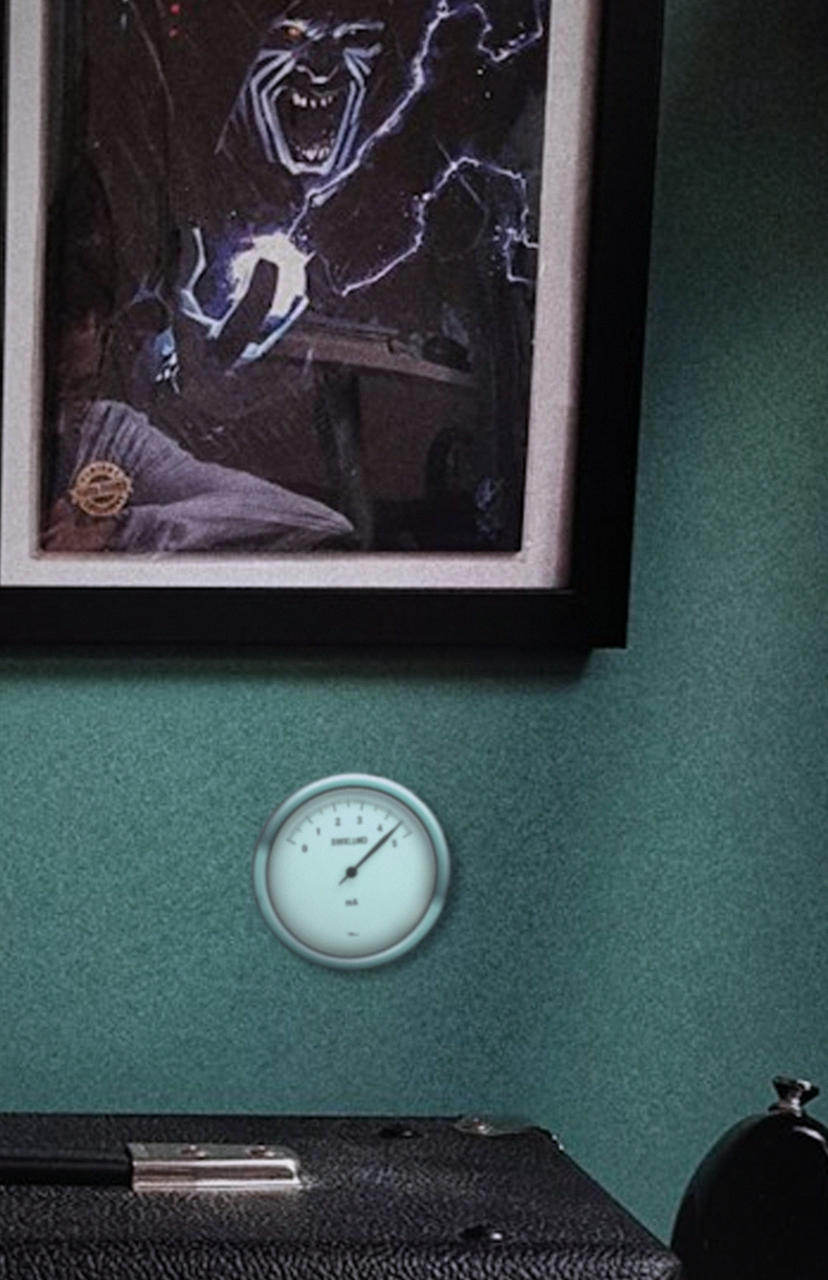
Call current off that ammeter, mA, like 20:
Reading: 4.5
